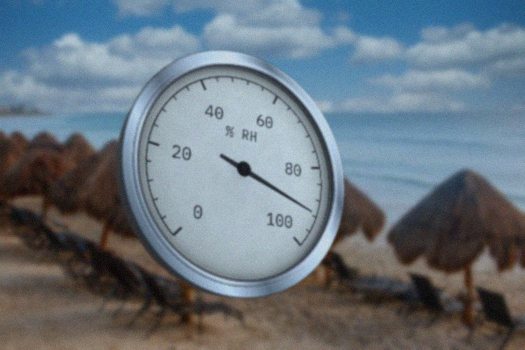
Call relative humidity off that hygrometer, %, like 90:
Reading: 92
